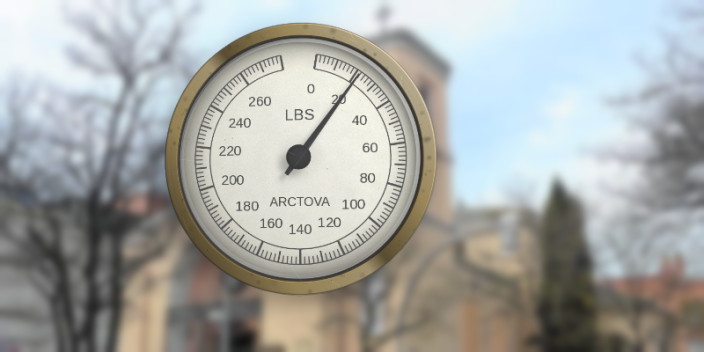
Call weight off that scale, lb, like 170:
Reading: 22
